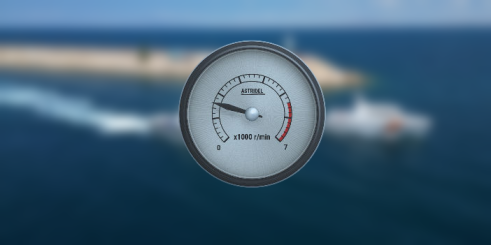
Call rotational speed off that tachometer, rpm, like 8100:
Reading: 1600
